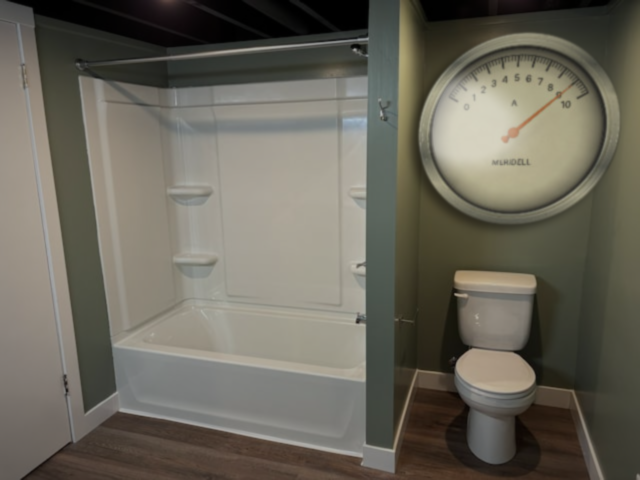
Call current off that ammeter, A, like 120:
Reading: 9
